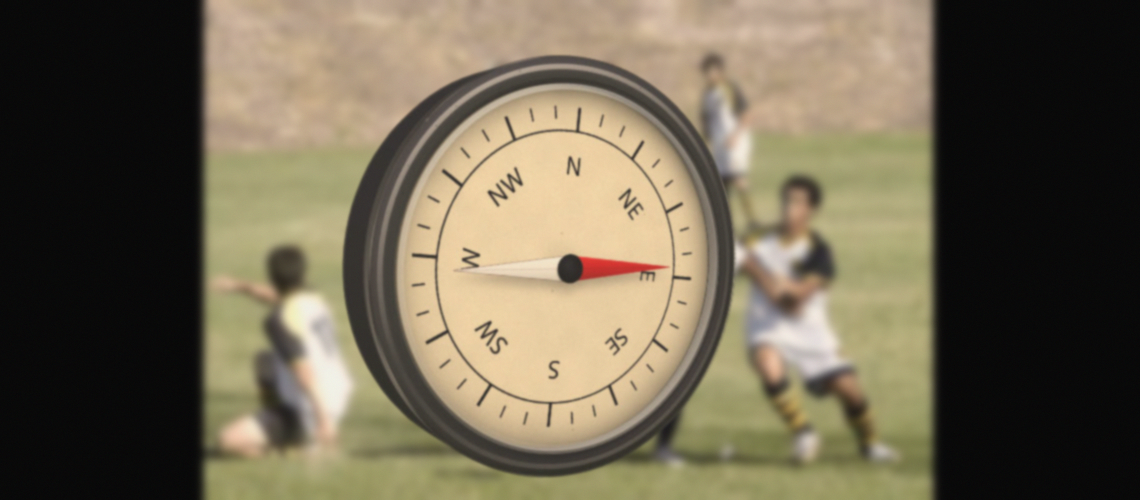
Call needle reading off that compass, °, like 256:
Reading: 85
